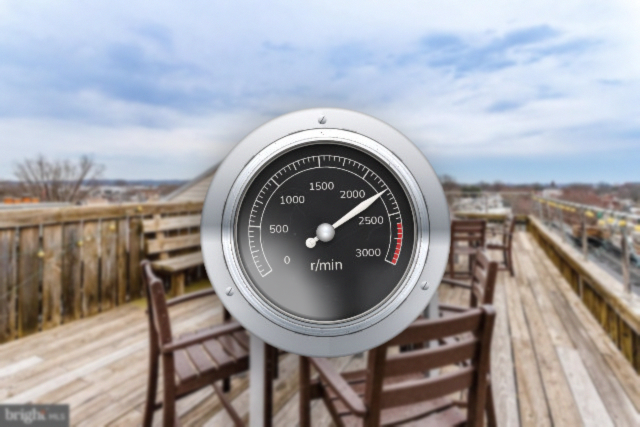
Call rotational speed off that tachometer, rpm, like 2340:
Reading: 2250
